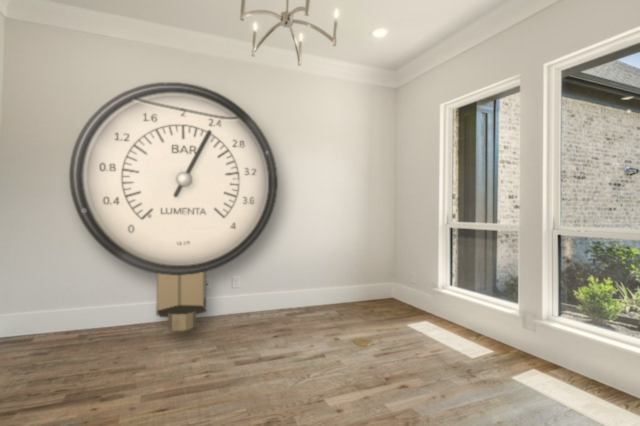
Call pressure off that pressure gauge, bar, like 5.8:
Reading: 2.4
